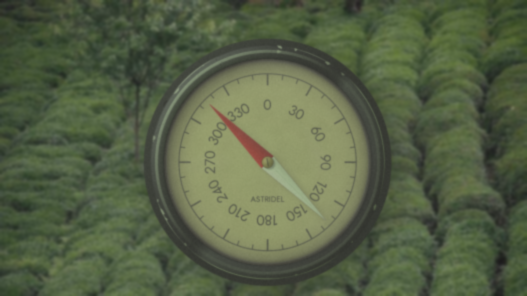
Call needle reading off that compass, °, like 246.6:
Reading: 315
